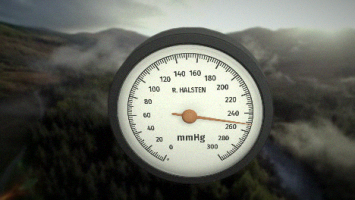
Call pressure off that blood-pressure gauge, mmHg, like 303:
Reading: 250
